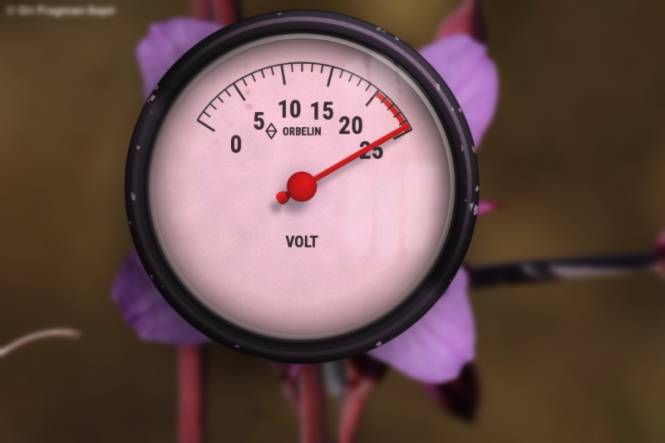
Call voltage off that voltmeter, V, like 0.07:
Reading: 24.5
